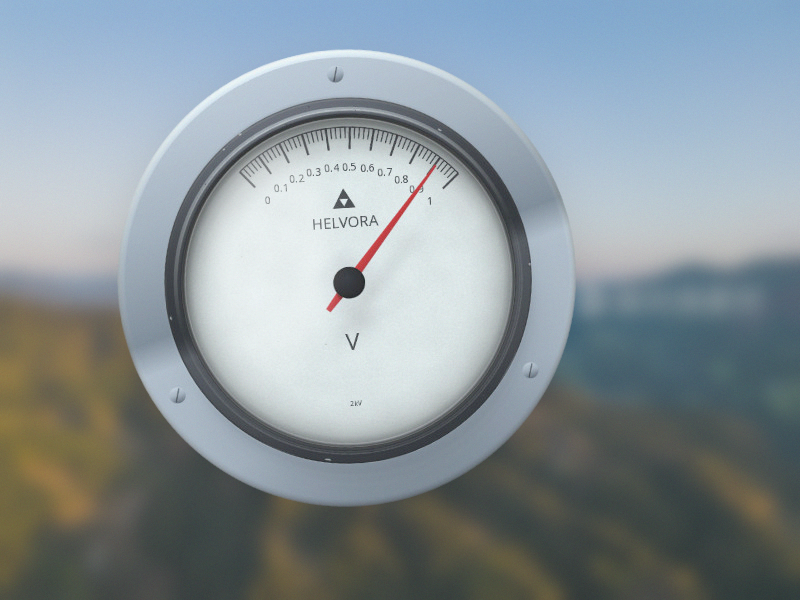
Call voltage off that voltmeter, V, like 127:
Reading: 0.9
